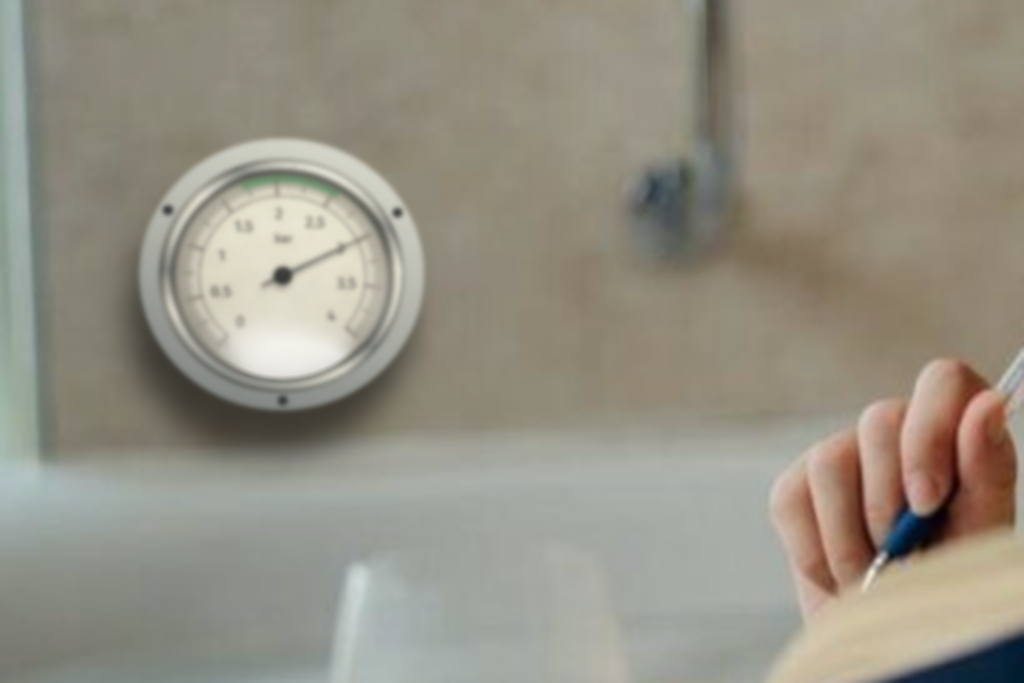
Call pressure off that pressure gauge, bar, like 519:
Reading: 3
